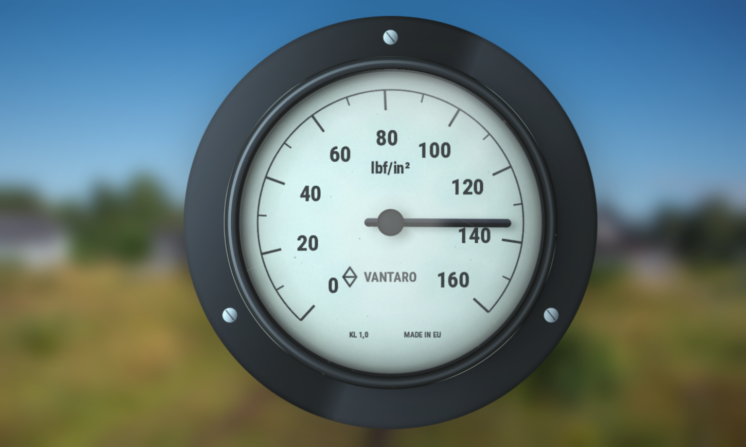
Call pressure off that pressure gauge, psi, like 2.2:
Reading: 135
